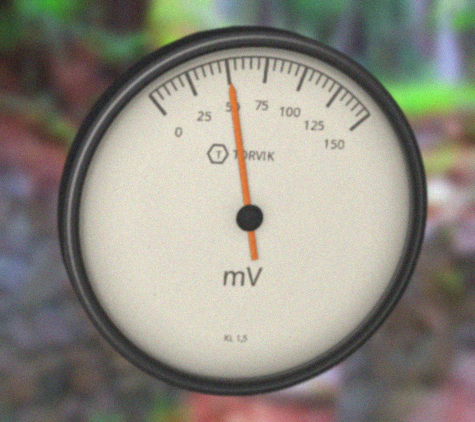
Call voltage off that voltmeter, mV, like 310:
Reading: 50
